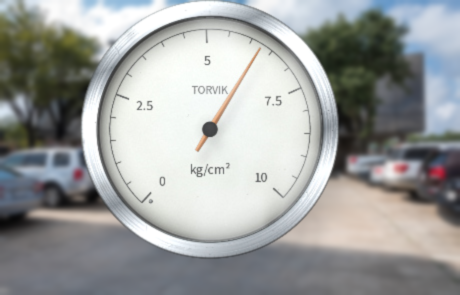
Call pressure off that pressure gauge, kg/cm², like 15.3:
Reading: 6.25
